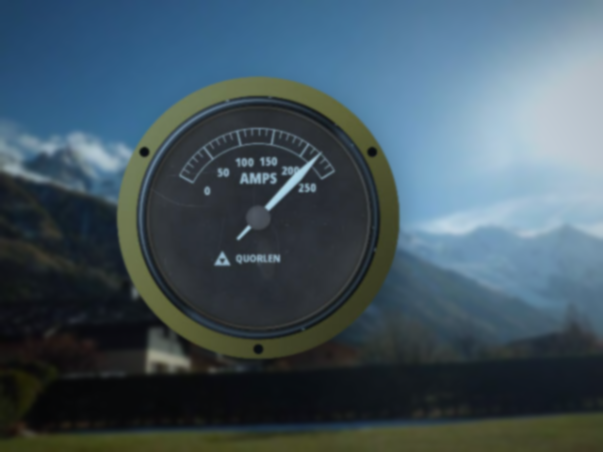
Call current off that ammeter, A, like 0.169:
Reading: 220
